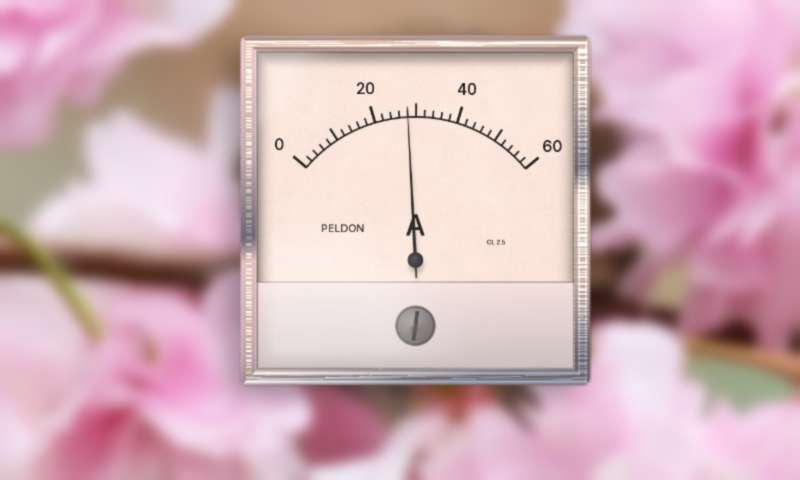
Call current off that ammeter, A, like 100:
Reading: 28
